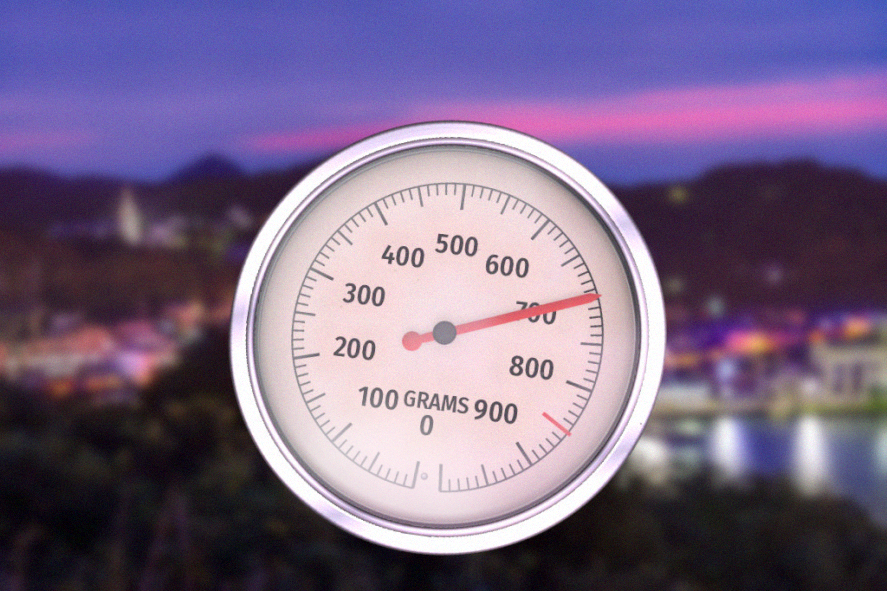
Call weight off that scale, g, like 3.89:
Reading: 700
